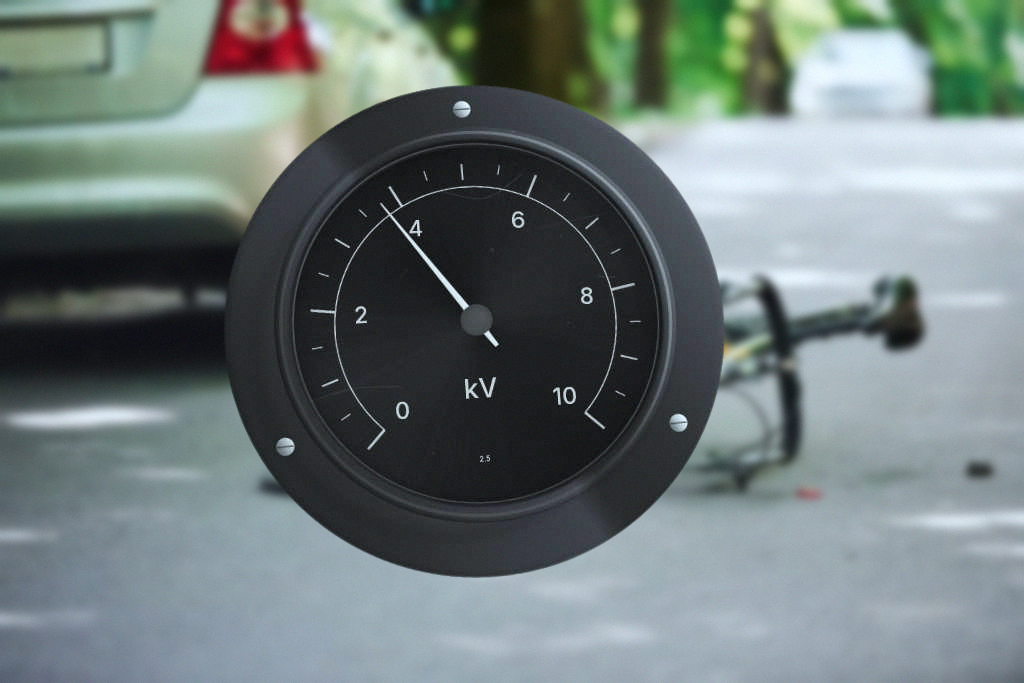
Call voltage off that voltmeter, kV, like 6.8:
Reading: 3.75
